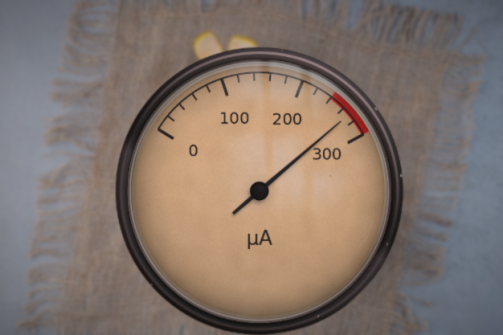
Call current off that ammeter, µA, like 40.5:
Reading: 270
